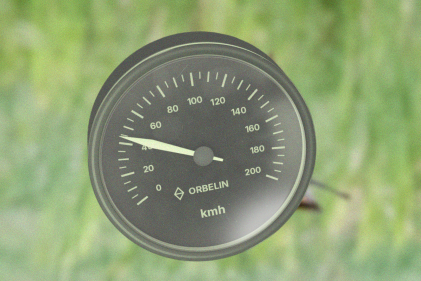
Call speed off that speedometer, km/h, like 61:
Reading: 45
